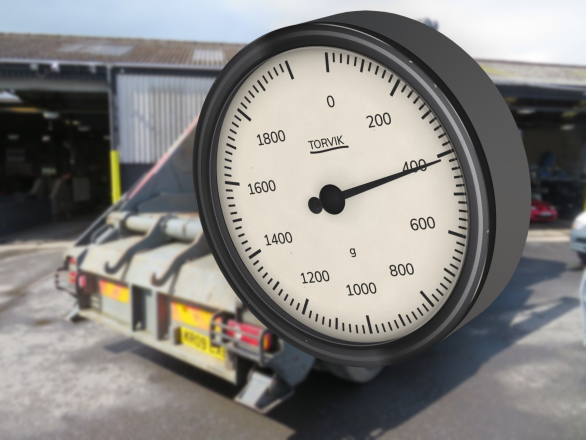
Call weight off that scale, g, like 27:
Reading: 410
